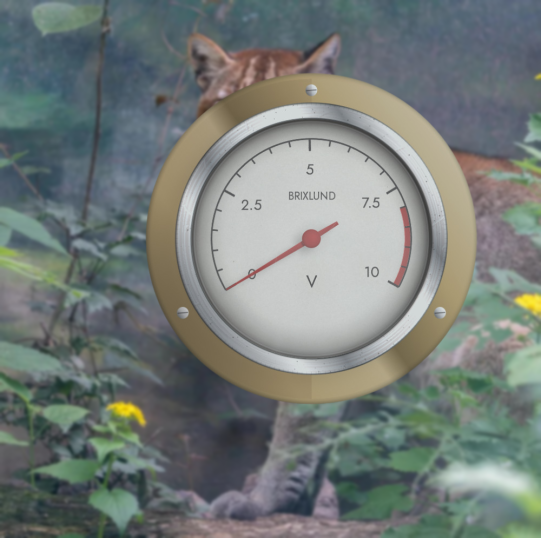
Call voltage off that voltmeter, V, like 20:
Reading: 0
